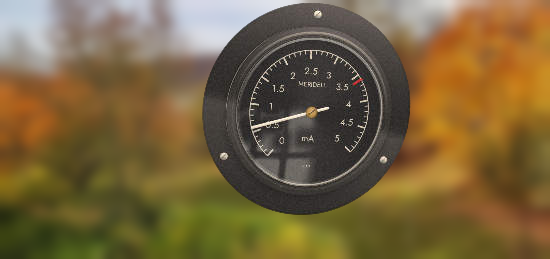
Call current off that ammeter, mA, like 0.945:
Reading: 0.6
